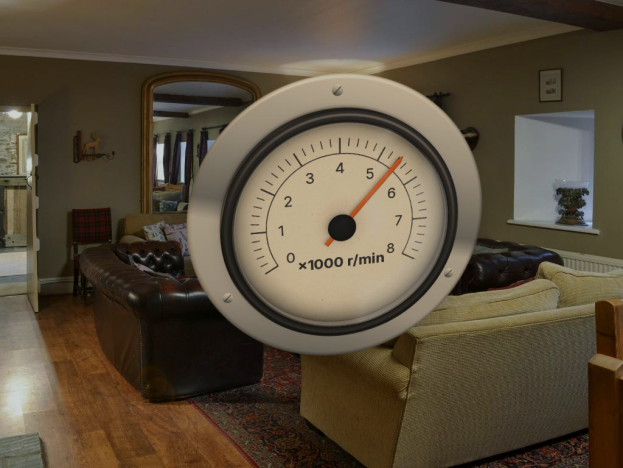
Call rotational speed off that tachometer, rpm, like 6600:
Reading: 5400
